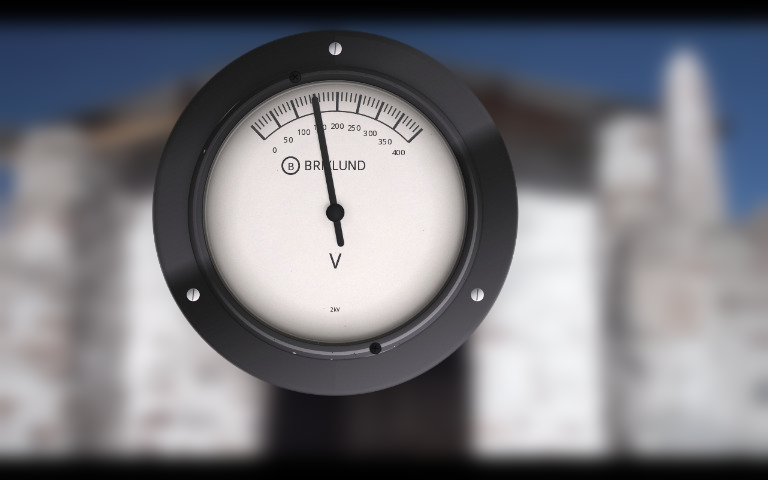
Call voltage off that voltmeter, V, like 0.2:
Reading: 150
